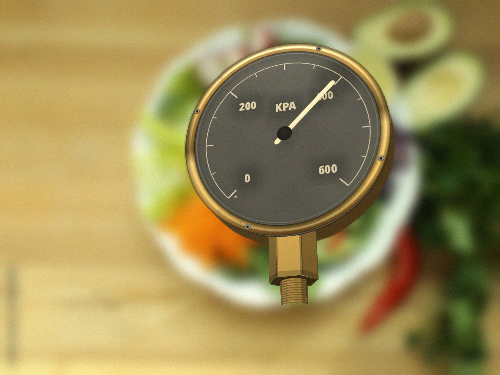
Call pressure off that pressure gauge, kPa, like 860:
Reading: 400
